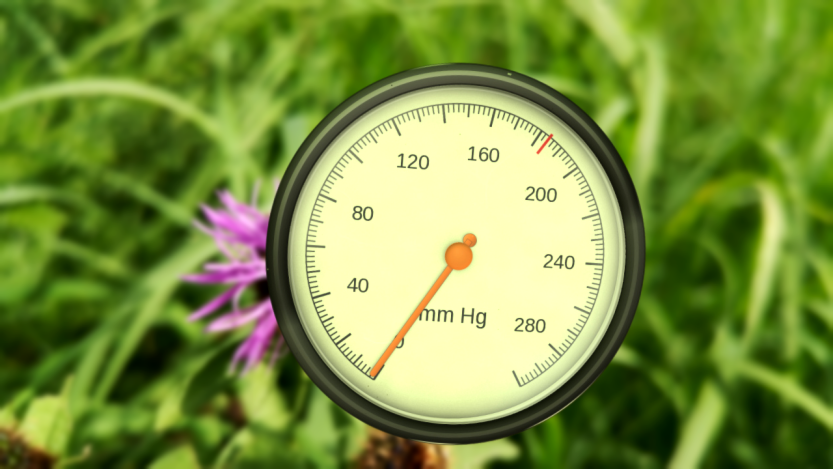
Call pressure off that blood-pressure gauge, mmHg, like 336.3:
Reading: 2
